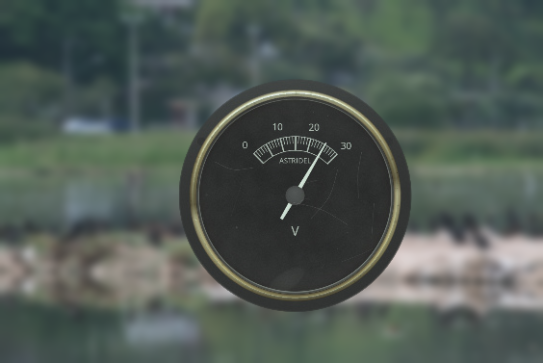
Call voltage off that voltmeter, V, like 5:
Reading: 25
